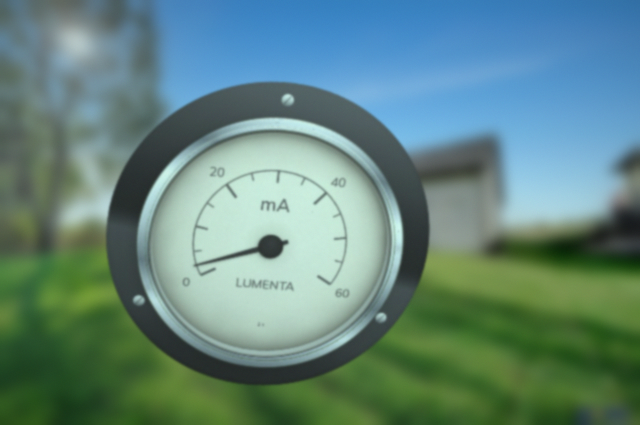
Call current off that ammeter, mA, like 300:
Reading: 2.5
